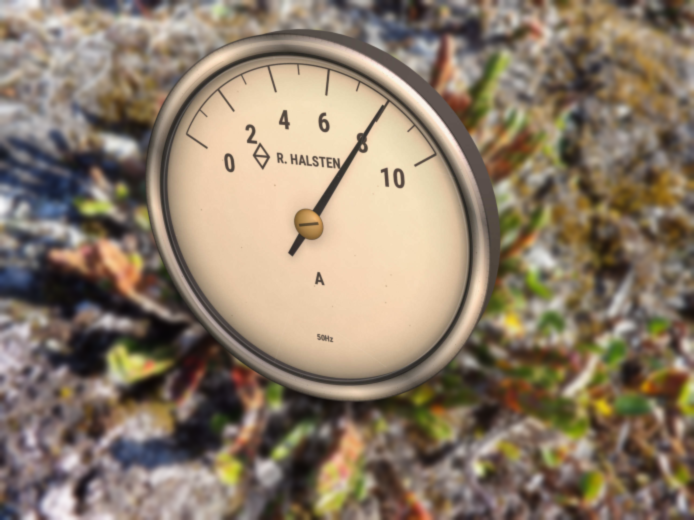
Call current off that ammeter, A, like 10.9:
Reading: 8
